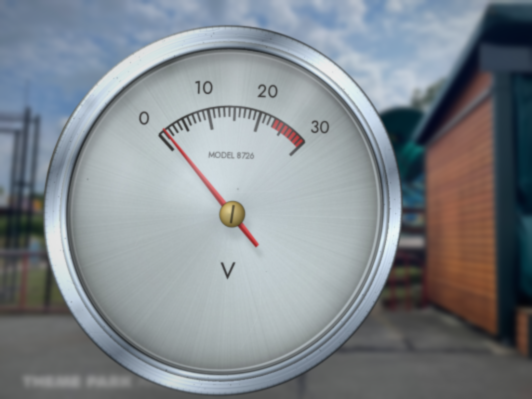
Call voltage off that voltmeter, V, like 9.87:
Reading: 1
